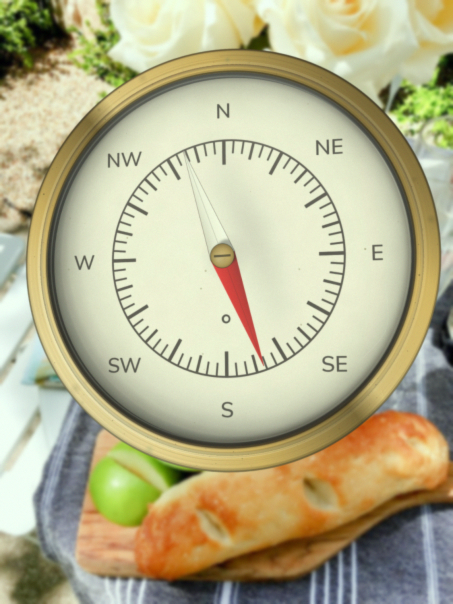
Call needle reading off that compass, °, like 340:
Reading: 160
